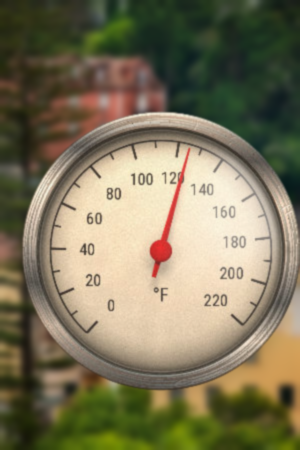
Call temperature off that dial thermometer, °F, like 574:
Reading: 125
